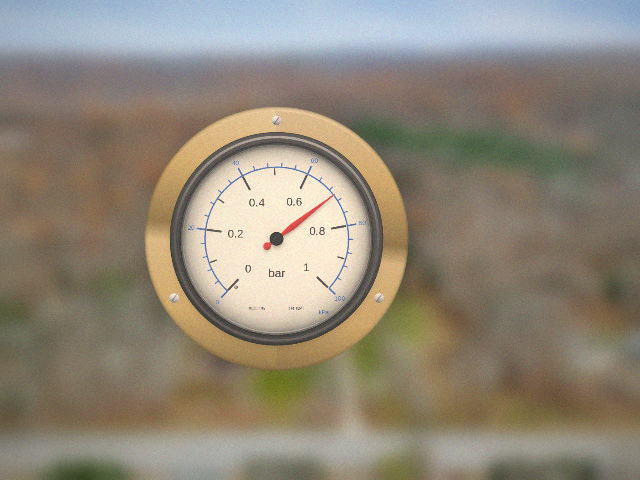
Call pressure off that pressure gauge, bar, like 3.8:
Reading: 0.7
